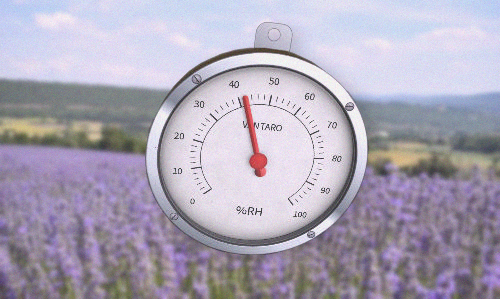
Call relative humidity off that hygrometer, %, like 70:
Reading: 42
